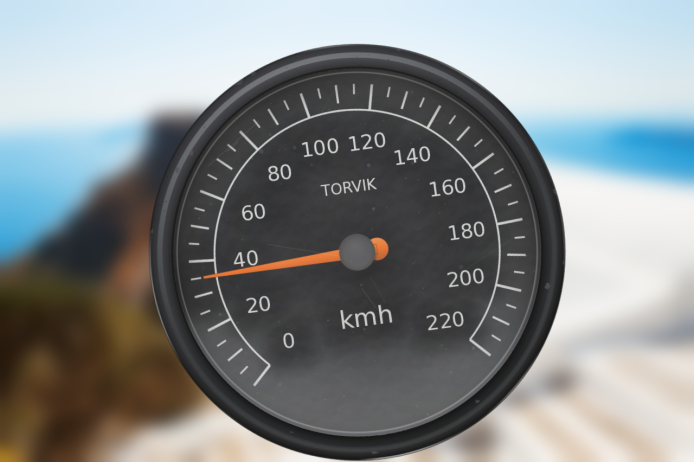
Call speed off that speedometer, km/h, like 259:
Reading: 35
